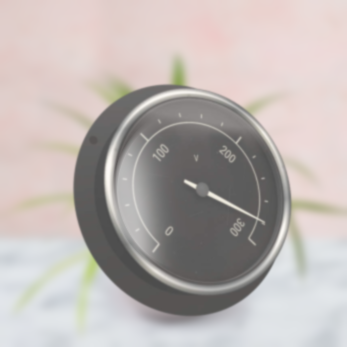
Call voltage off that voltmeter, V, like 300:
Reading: 280
